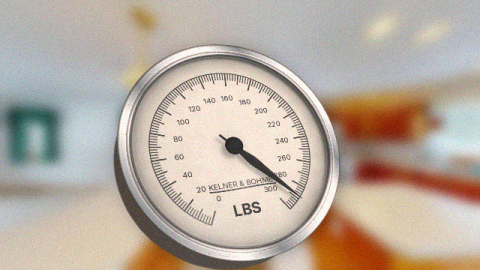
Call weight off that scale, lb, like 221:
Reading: 290
